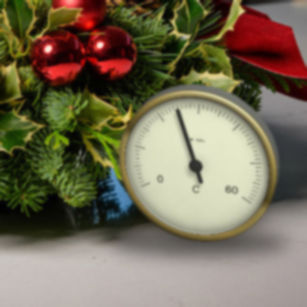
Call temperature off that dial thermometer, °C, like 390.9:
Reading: 25
